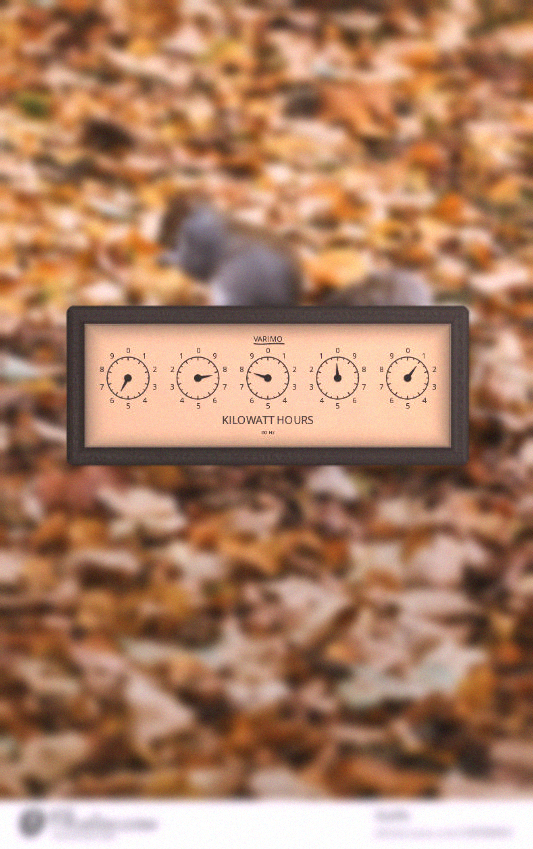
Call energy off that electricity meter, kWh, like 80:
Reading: 57801
